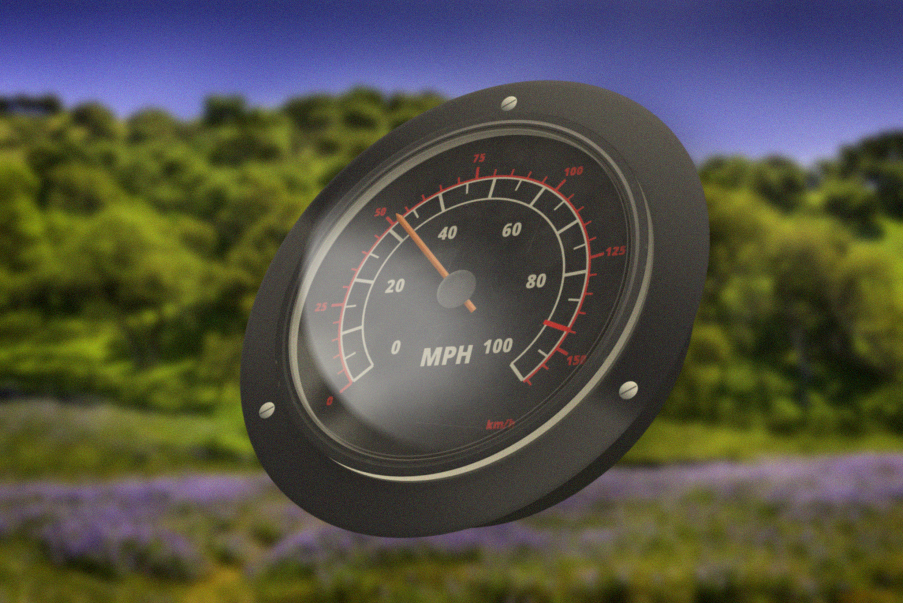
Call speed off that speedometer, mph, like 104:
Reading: 32.5
